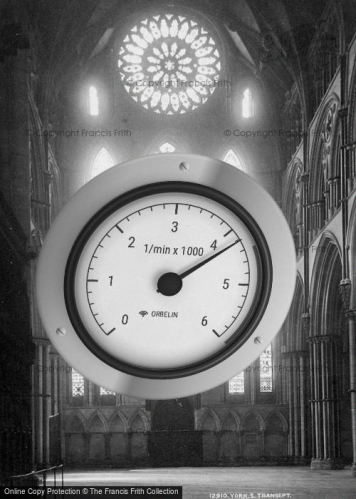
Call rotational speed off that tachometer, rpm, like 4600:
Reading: 4200
